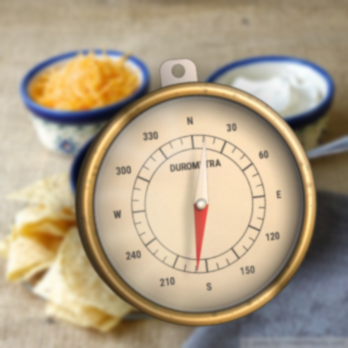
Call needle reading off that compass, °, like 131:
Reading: 190
